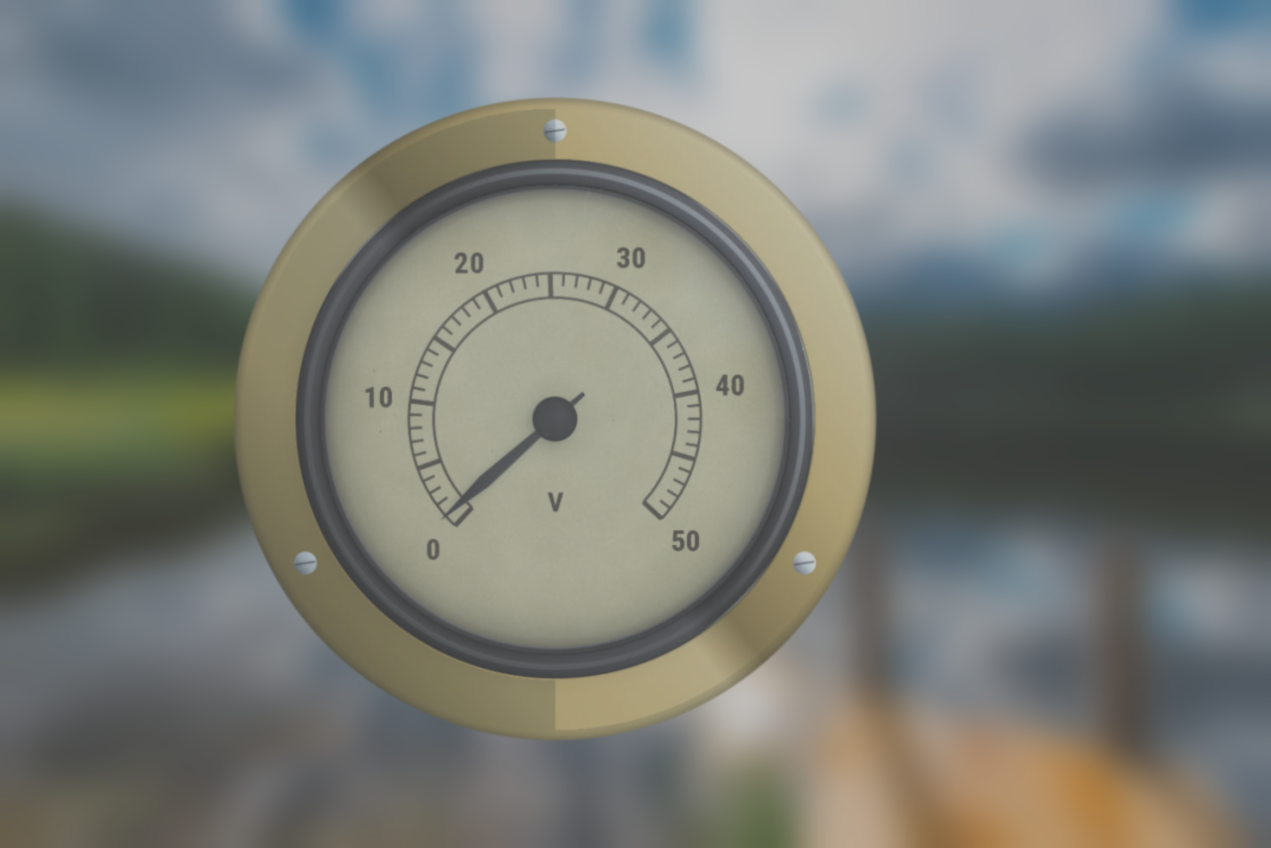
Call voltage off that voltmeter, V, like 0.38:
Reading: 1
